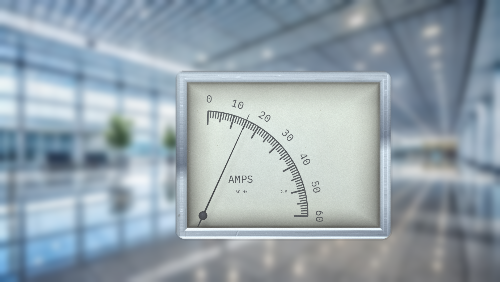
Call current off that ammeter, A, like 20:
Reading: 15
